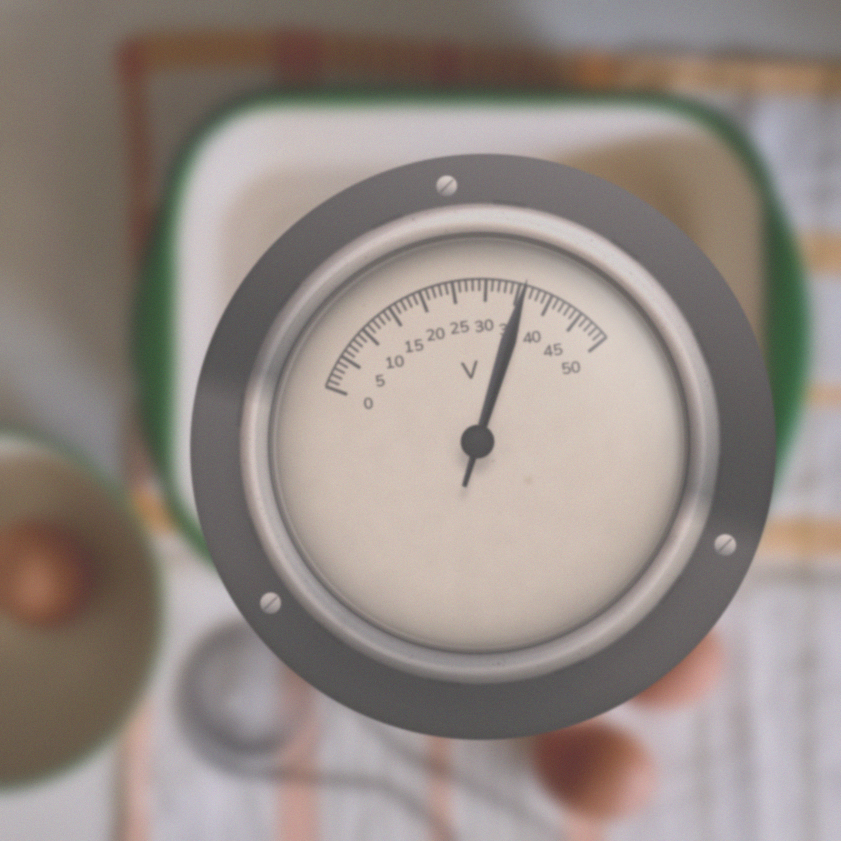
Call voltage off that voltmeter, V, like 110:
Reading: 36
